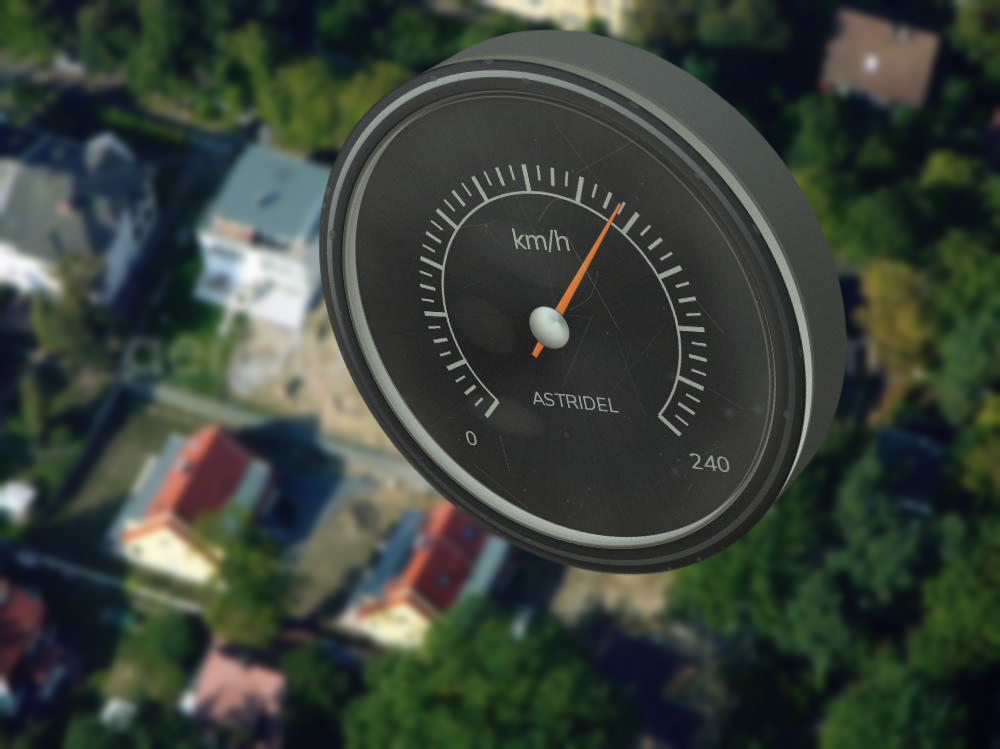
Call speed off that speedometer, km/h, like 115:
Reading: 155
